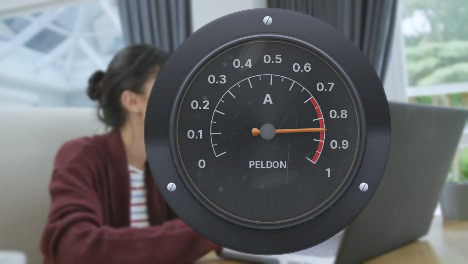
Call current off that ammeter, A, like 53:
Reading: 0.85
